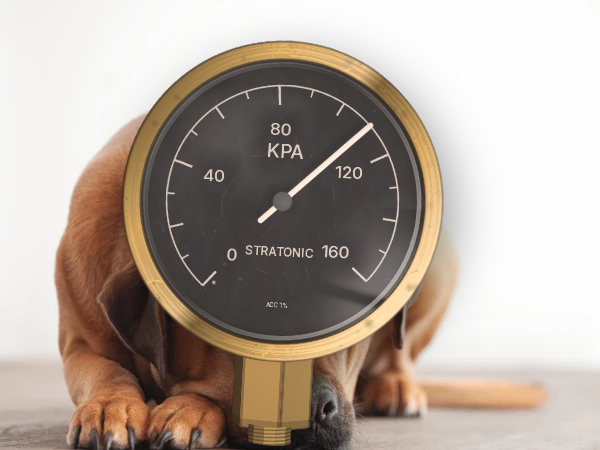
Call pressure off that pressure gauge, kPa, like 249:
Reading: 110
